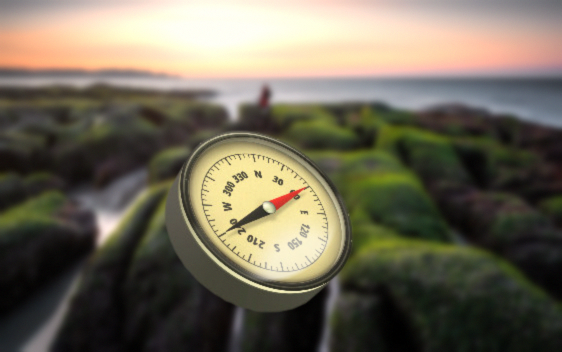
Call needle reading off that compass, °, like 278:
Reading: 60
